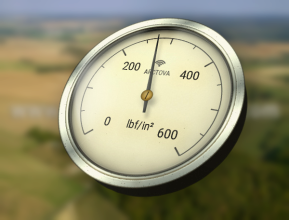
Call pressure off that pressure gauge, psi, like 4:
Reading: 275
